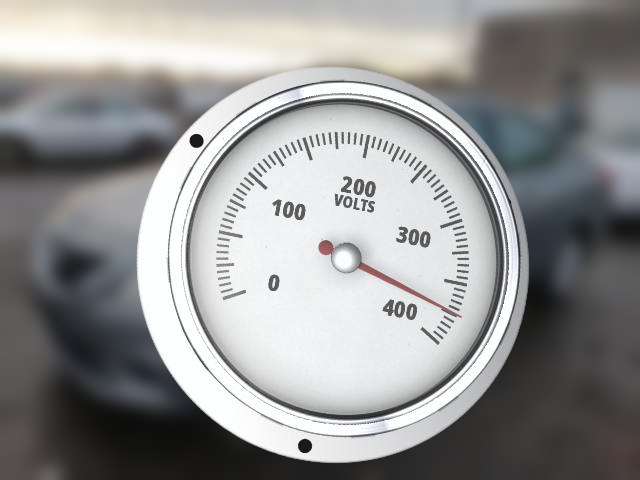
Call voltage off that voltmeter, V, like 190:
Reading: 375
